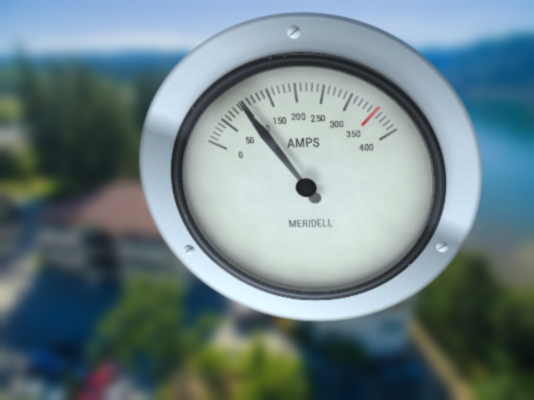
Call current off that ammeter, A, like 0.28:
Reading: 100
